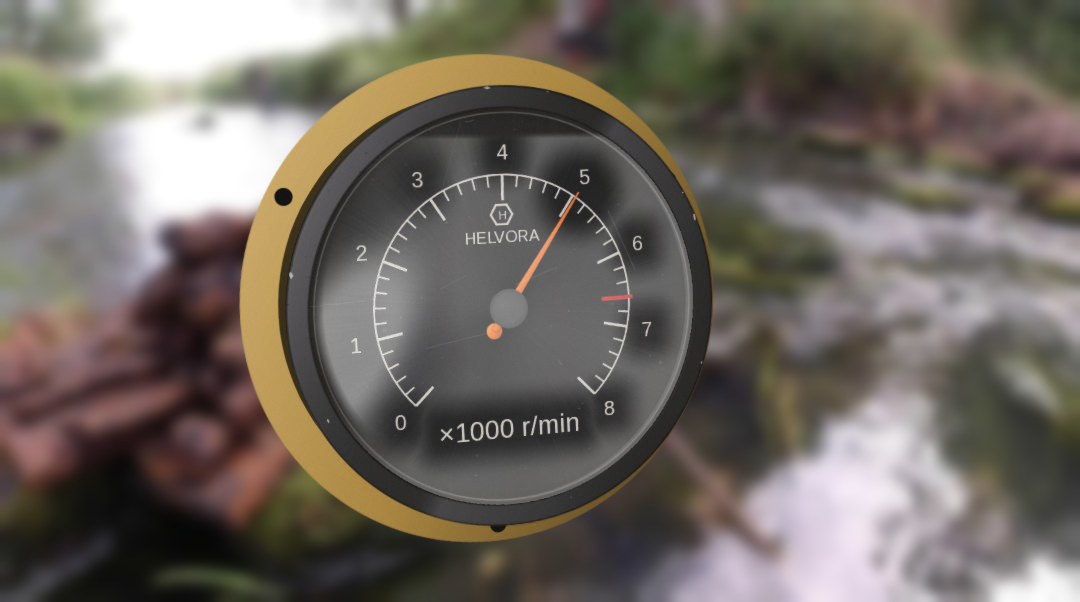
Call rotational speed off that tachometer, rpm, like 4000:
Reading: 5000
